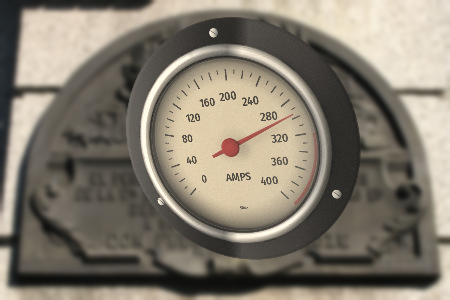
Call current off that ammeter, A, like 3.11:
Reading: 295
